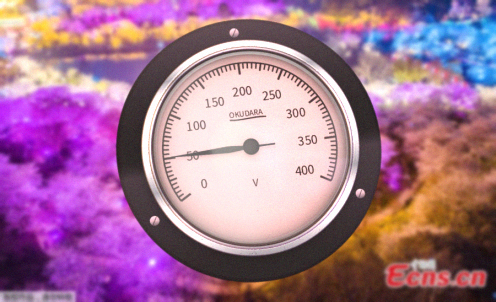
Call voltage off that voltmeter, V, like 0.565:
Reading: 50
